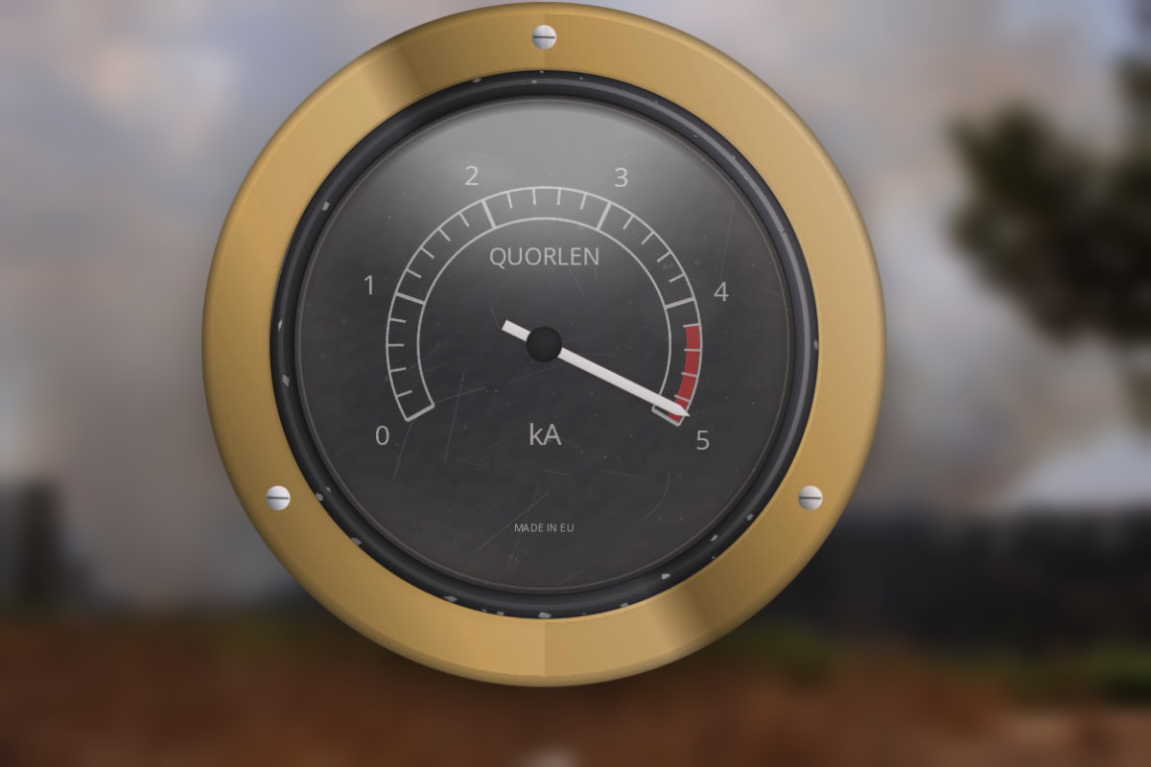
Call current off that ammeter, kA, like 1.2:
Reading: 4.9
